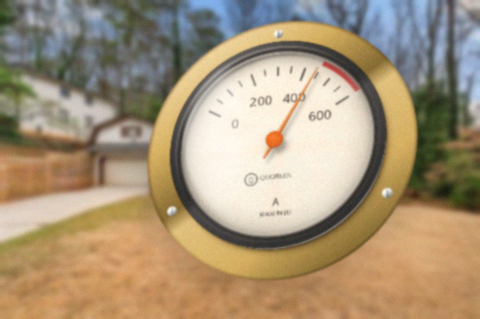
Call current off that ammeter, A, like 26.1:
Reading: 450
